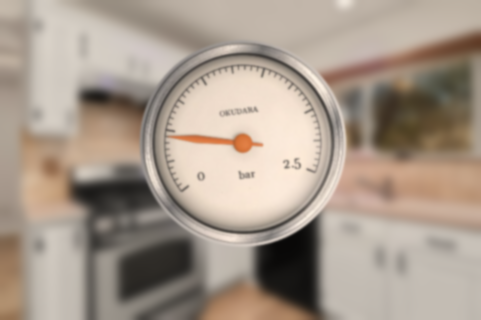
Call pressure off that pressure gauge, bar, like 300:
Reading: 0.45
